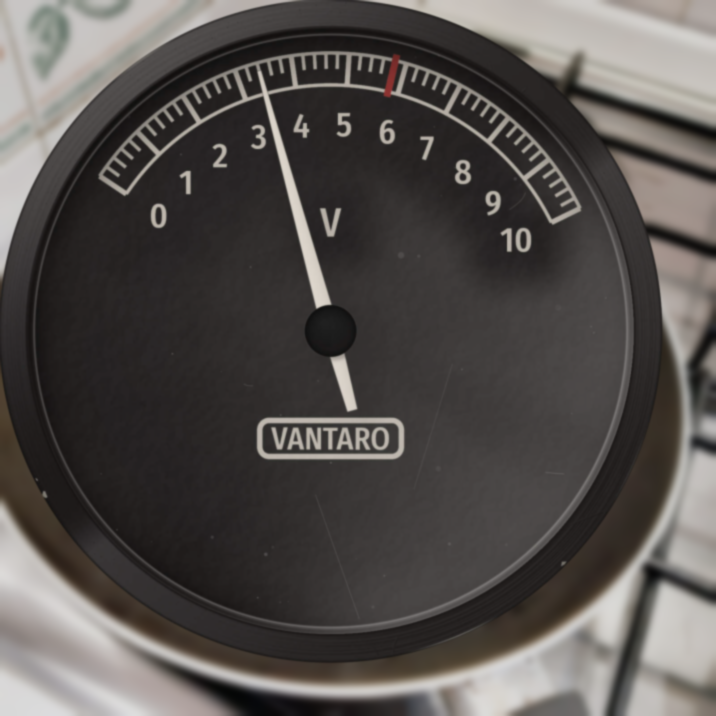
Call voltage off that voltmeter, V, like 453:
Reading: 3.4
